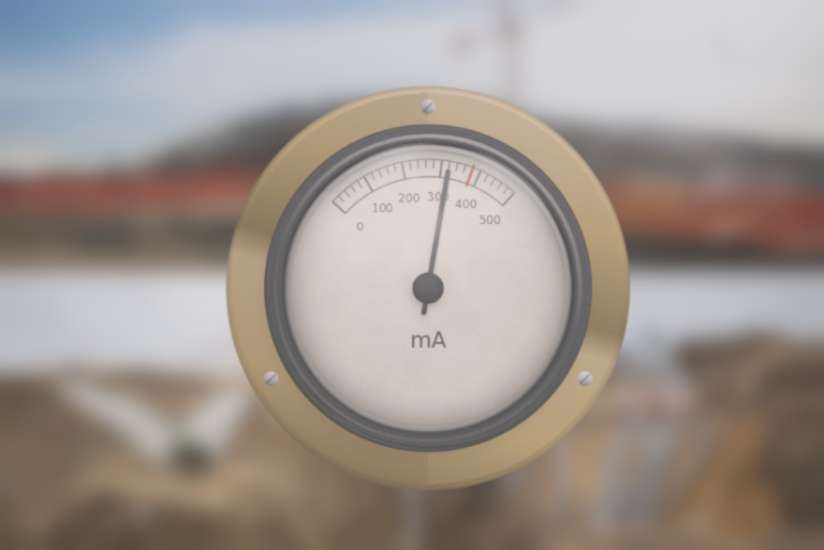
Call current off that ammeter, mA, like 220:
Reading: 320
